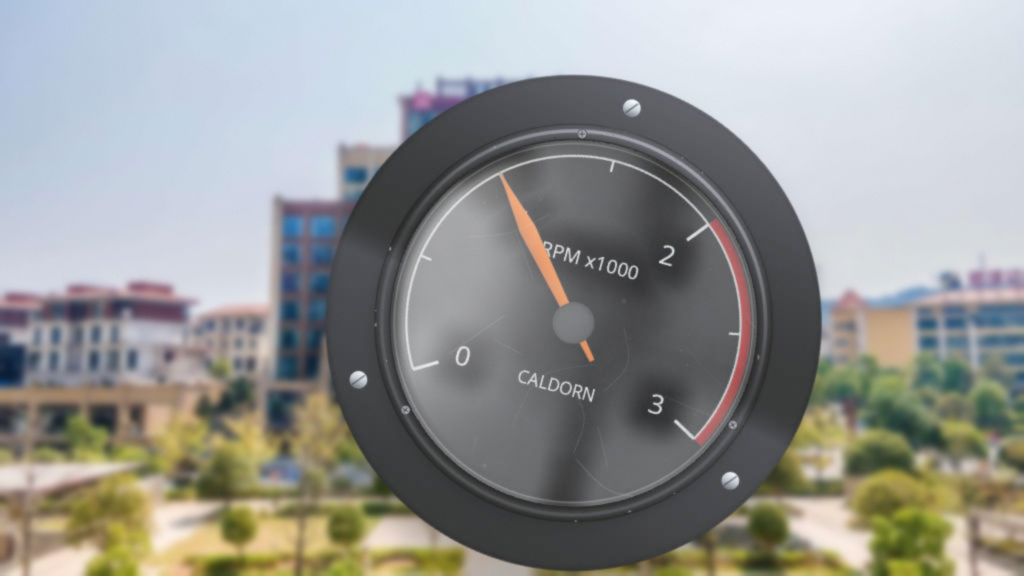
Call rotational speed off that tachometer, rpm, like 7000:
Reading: 1000
